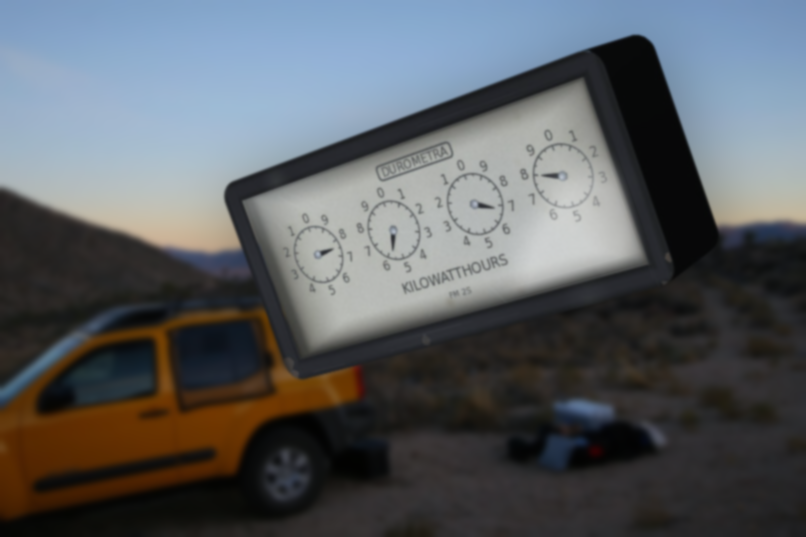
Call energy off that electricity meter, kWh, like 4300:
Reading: 7568
